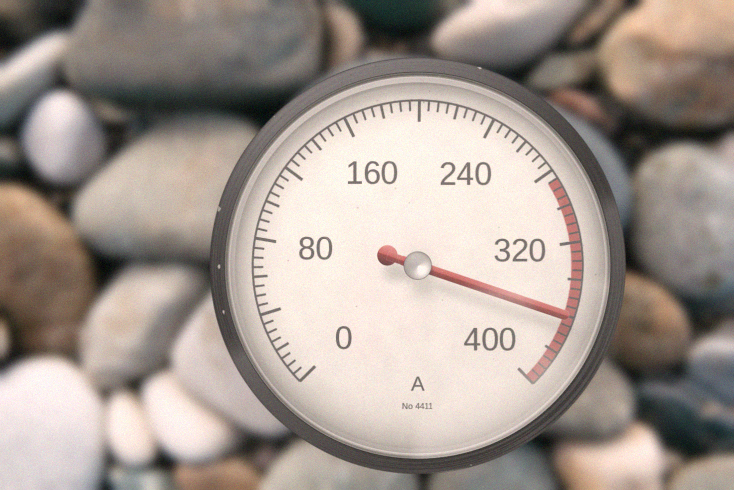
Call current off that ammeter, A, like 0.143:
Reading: 360
